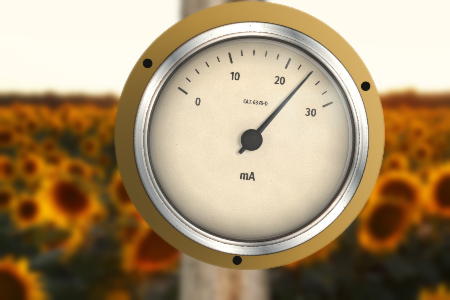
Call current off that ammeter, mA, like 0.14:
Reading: 24
